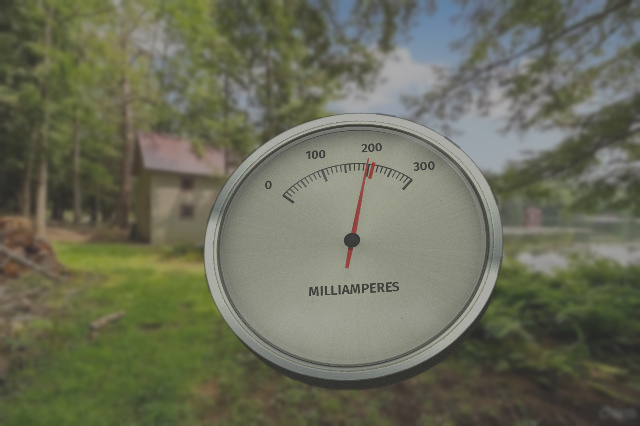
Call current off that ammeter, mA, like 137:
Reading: 200
